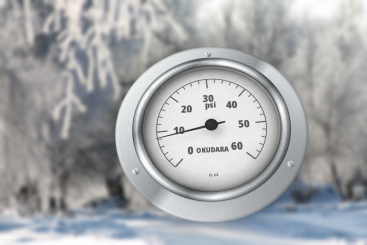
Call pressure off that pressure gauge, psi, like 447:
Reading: 8
